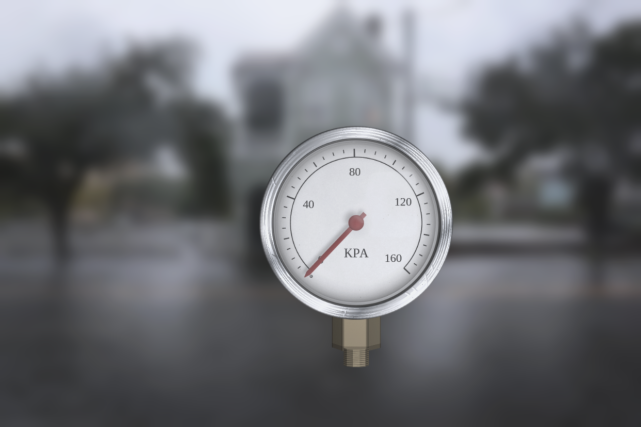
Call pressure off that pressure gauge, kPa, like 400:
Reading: 0
